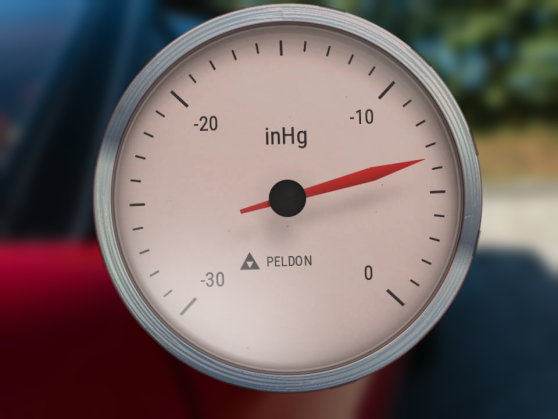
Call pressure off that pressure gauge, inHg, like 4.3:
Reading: -6.5
